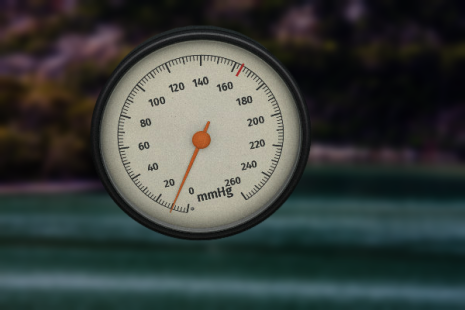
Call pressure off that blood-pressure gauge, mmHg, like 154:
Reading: 10
